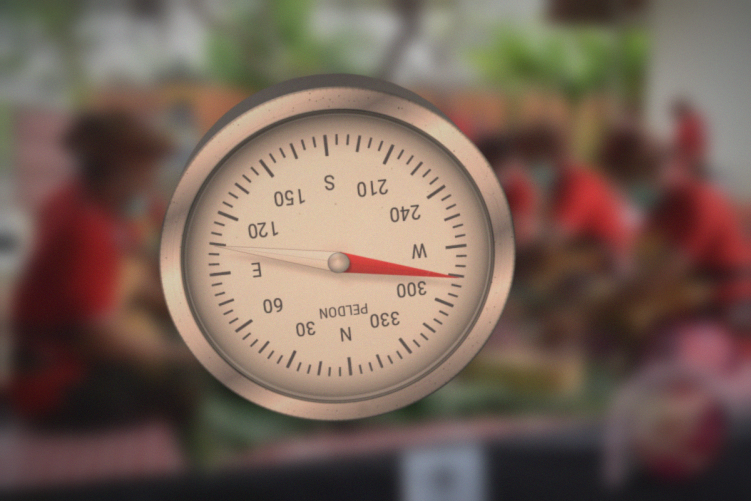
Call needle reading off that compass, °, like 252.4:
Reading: 285
